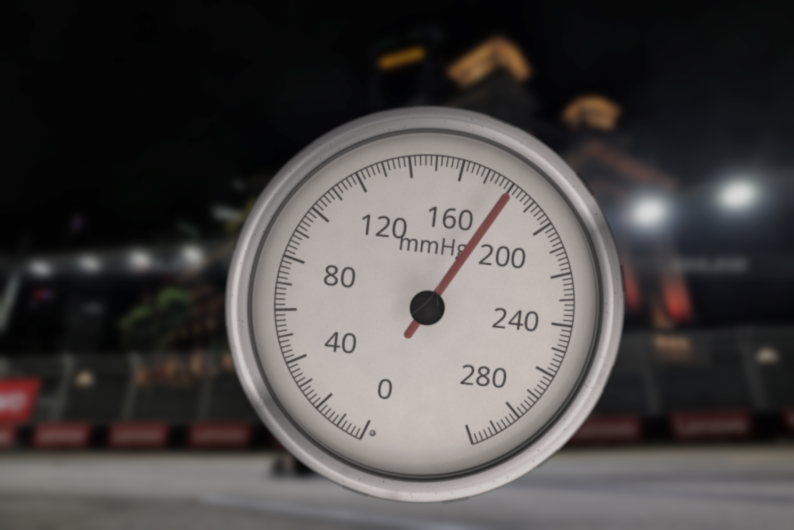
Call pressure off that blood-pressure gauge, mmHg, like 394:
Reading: 180
